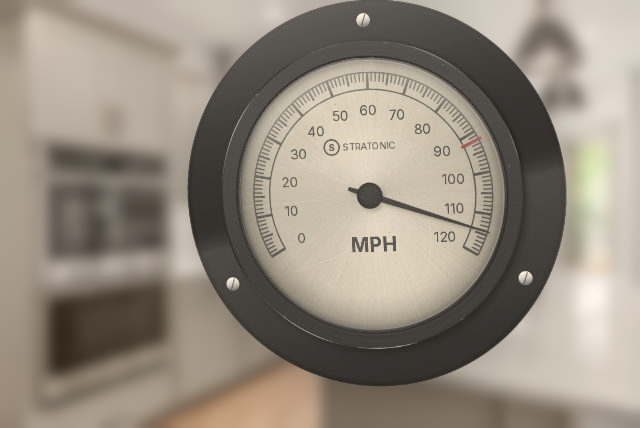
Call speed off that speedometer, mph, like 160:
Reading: 114
